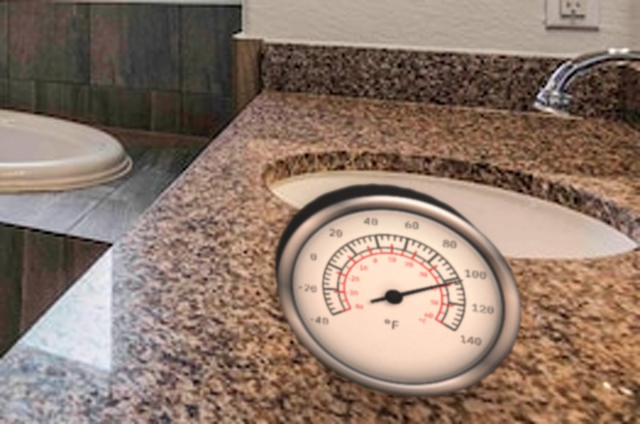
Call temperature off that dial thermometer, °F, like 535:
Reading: 100
